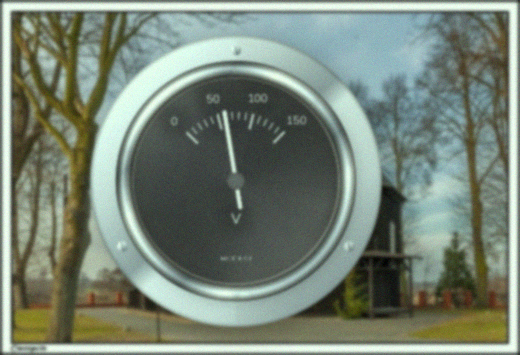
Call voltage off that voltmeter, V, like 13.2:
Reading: 60
